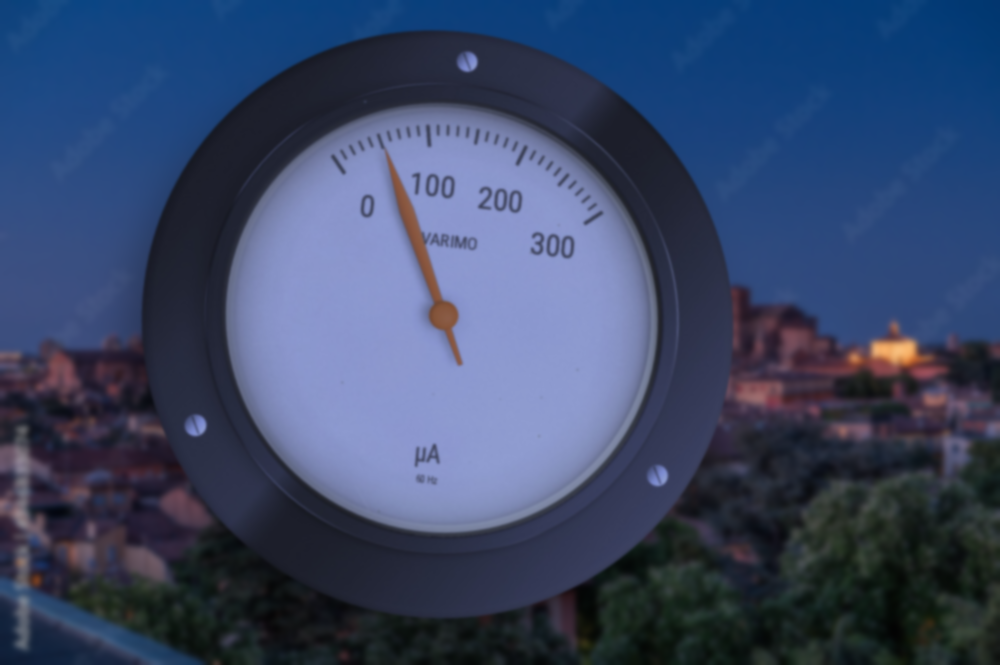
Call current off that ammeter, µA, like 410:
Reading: 50
